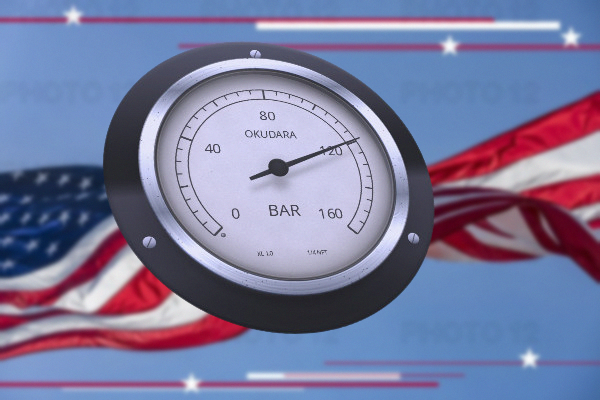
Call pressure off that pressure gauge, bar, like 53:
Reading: 120
